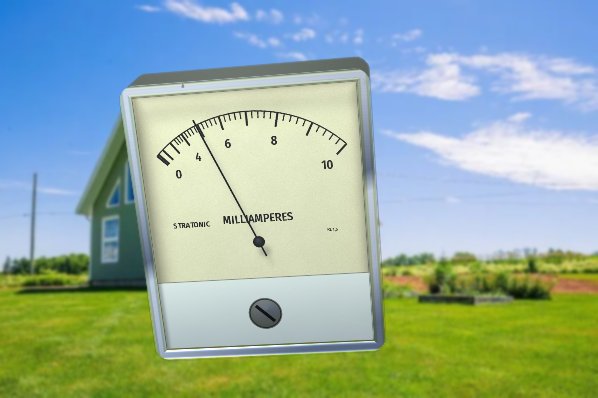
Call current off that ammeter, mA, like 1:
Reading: 5
